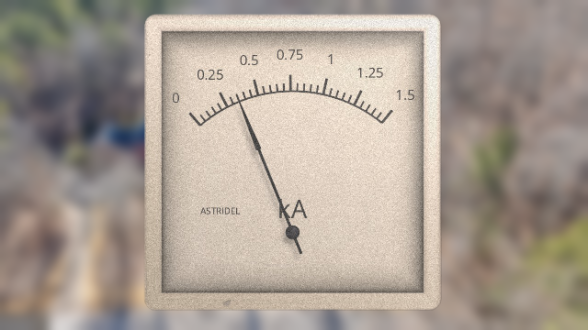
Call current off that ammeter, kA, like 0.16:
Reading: 0.35
